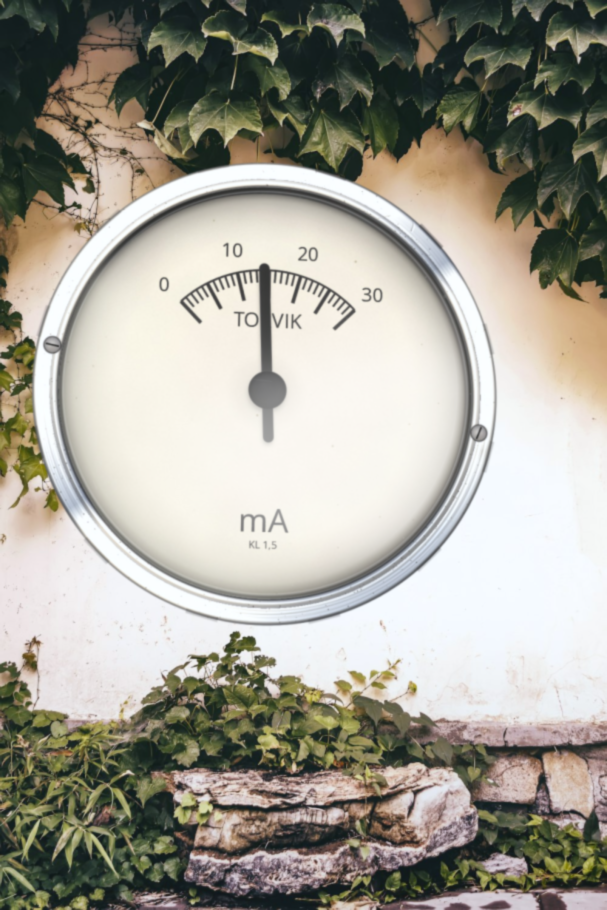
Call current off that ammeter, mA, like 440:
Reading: 14
